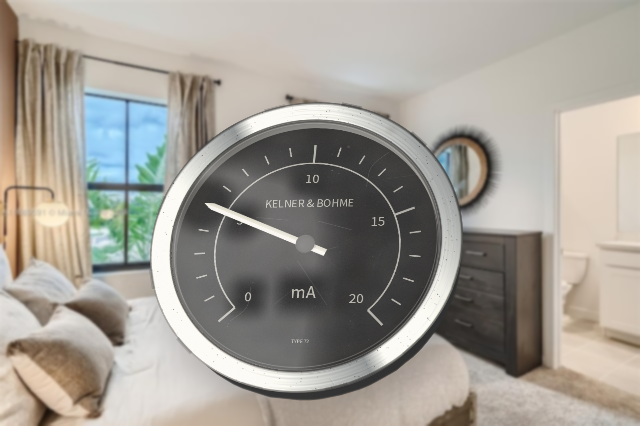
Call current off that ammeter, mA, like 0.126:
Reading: 5
